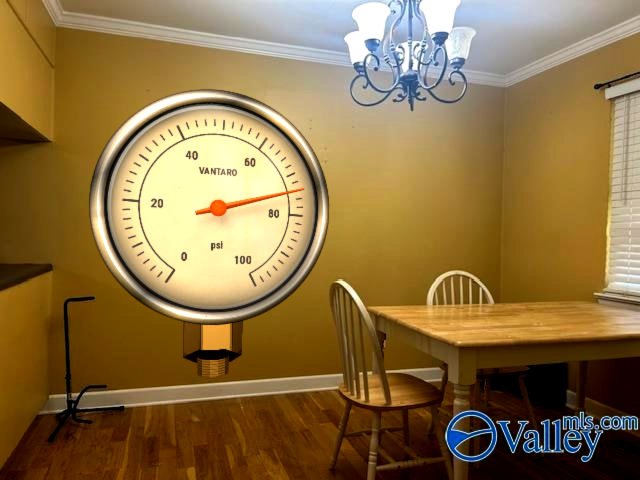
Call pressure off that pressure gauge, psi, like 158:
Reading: 74
